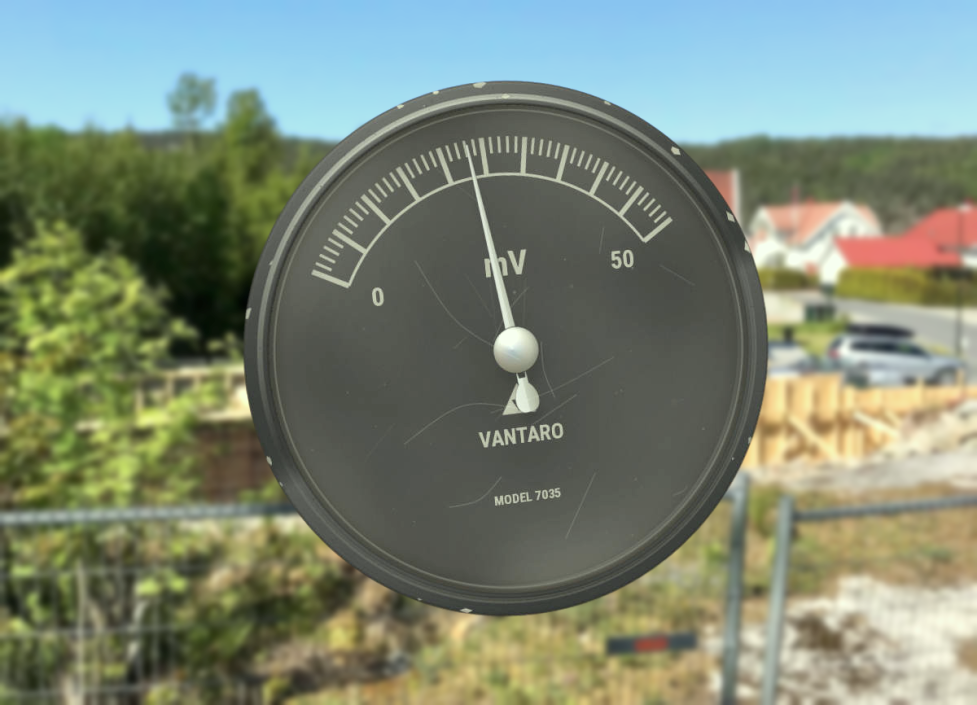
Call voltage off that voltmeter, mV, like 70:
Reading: 23
